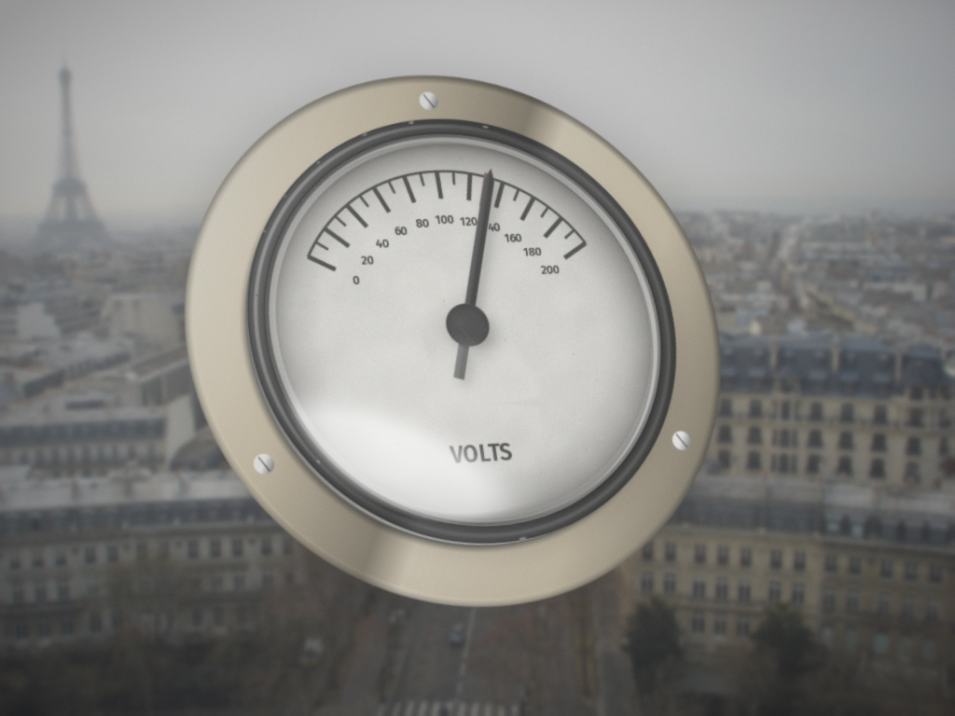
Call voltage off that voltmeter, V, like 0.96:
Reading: 130
